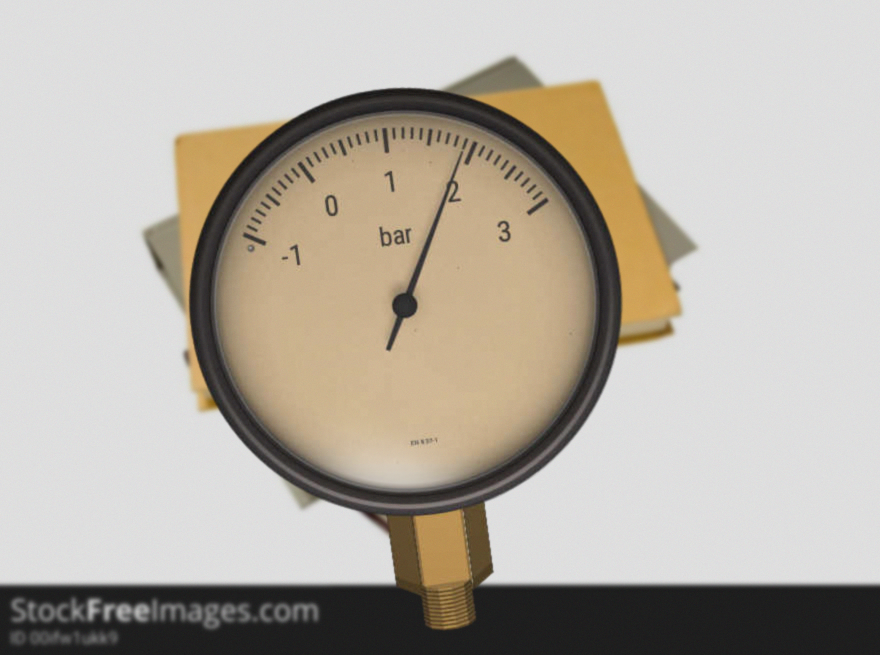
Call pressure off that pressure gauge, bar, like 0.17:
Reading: 1.9
